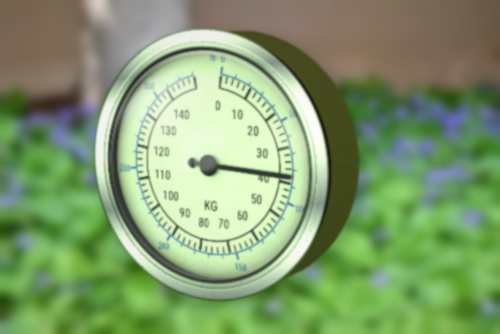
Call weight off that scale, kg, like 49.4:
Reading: 38
